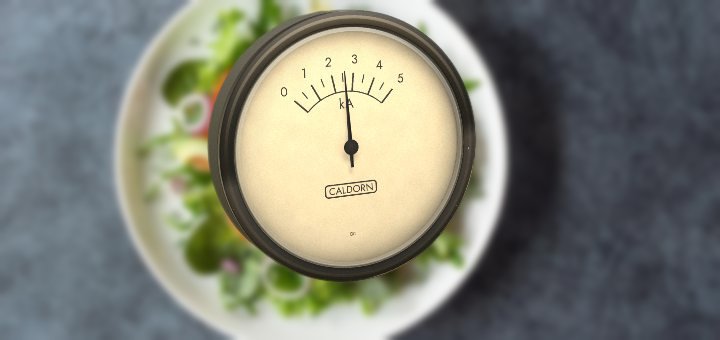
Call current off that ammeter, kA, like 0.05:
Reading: 2.5
